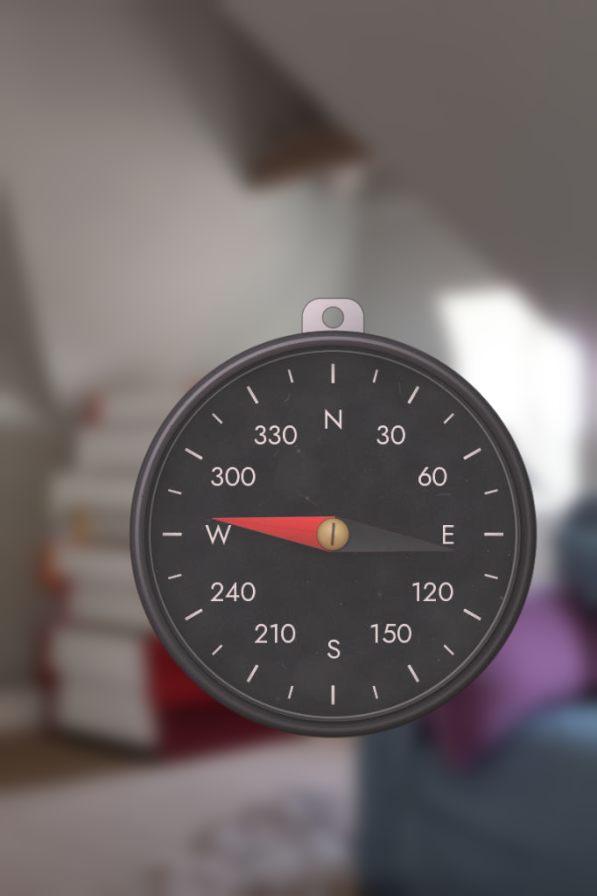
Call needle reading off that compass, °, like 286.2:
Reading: 277.5
